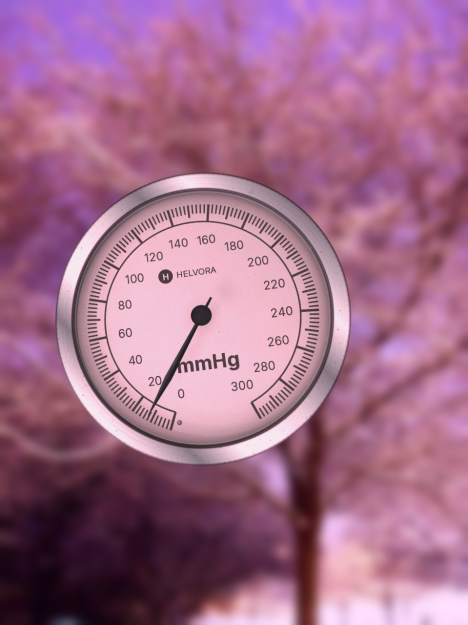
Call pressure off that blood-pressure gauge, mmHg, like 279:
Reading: 12
